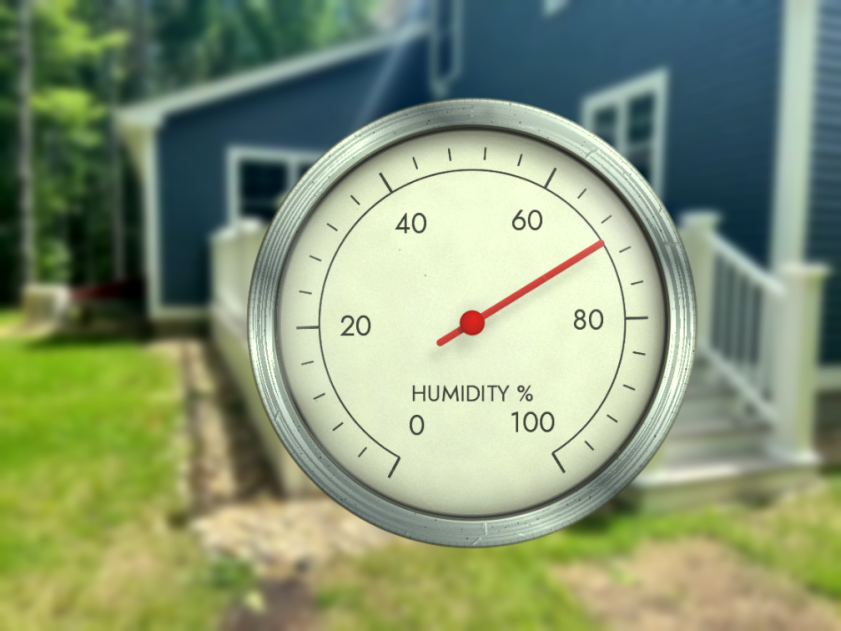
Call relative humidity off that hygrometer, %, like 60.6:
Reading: 70
